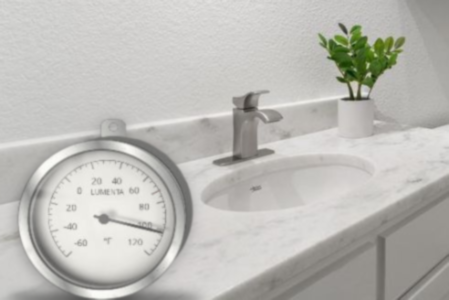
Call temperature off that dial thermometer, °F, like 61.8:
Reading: 100
